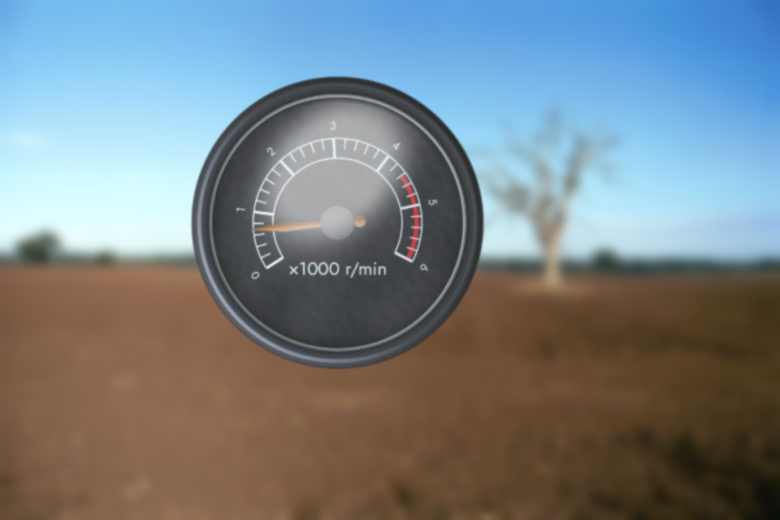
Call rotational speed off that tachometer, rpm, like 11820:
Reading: 700
